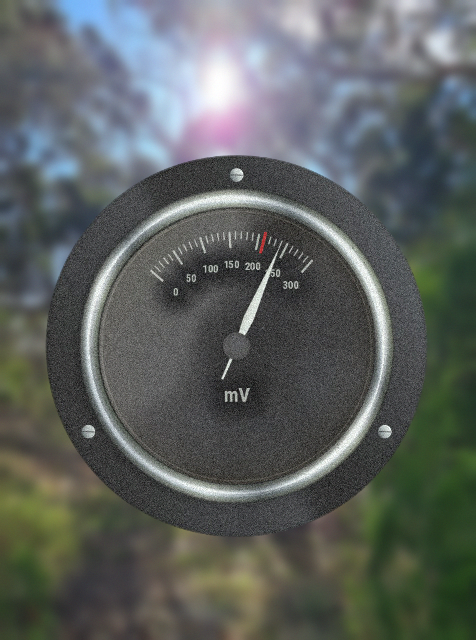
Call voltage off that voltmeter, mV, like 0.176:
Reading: 240
